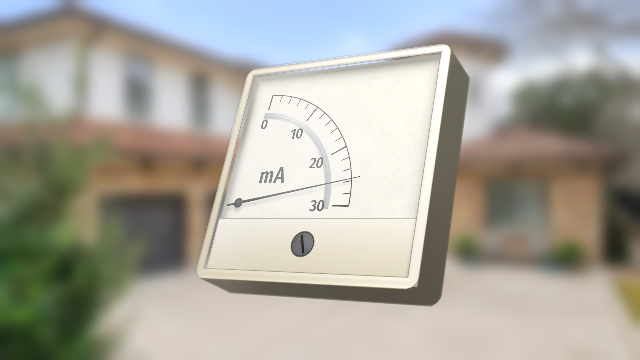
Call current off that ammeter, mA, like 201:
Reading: 26
